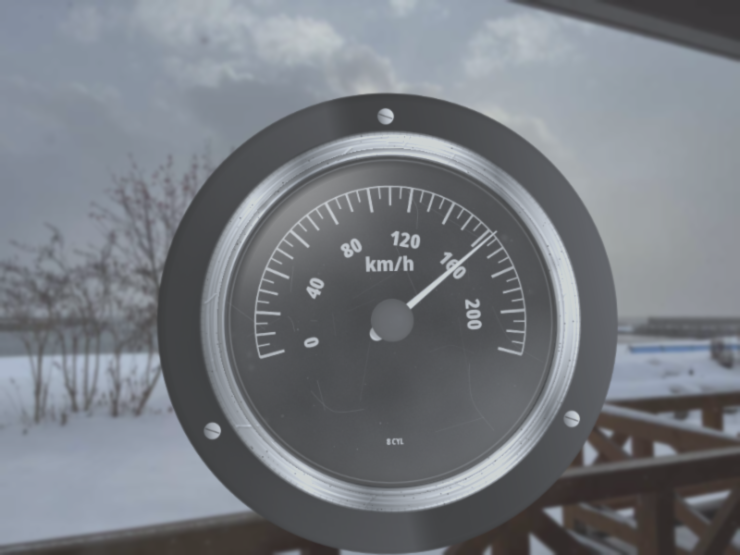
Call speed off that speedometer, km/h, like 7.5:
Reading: 162.5
